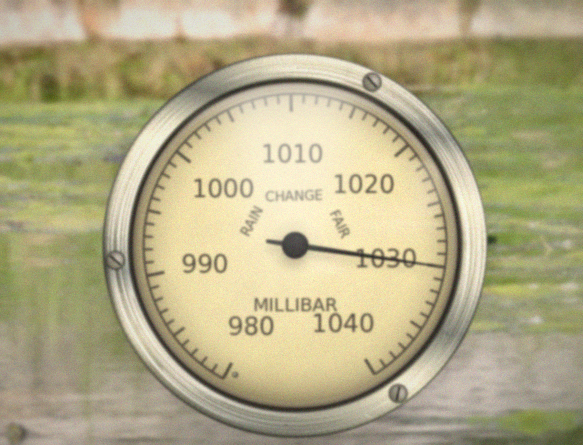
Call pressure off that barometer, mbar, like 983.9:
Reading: 1030
